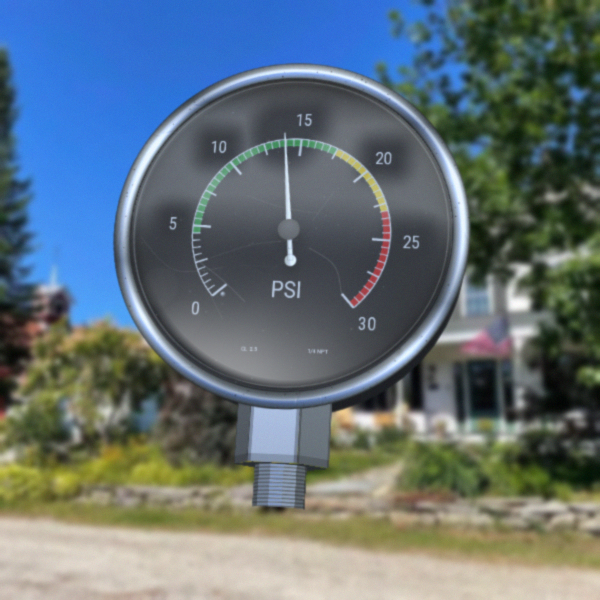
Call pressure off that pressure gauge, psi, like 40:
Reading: 14
